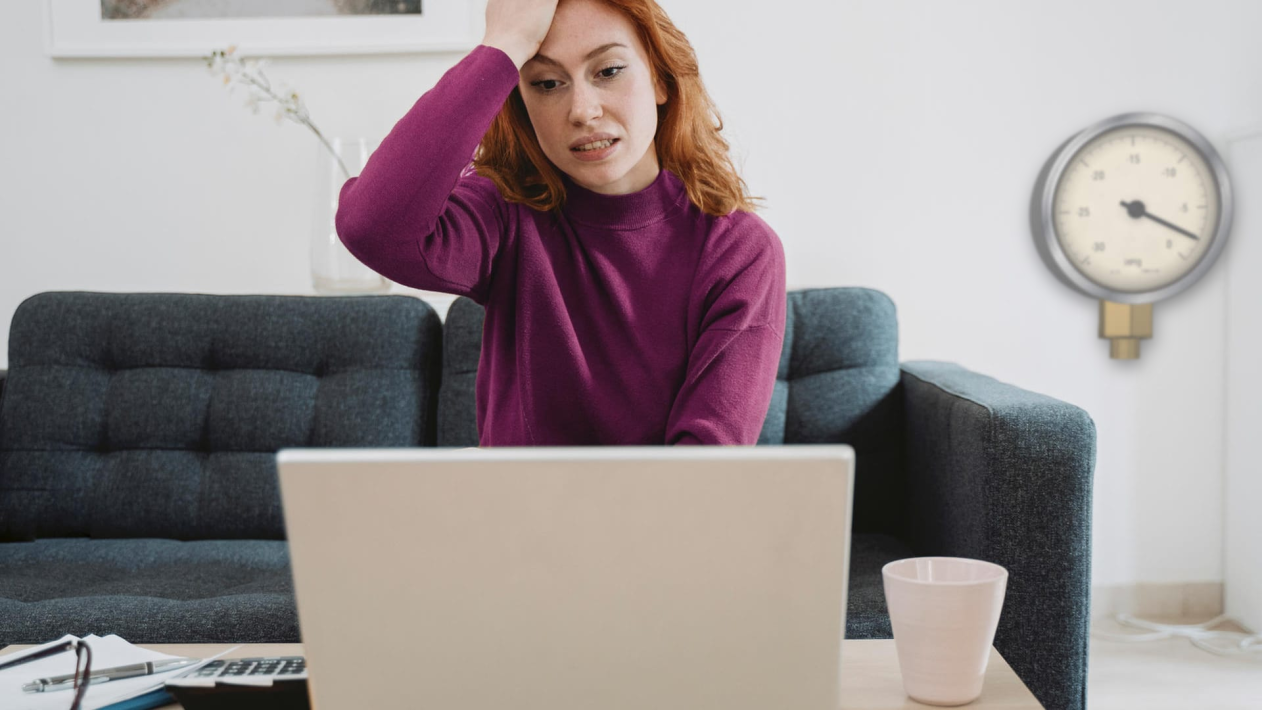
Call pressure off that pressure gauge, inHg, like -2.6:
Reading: -2
